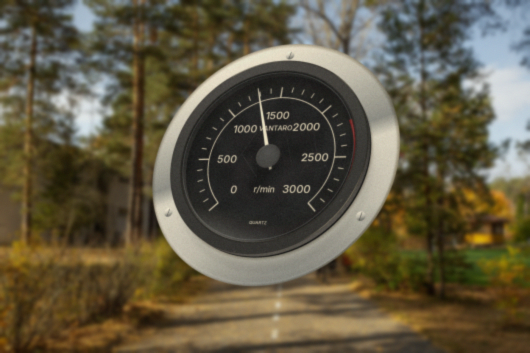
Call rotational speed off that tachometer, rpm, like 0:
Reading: 1300
